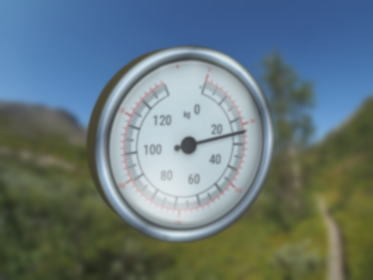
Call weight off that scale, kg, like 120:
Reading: 25
